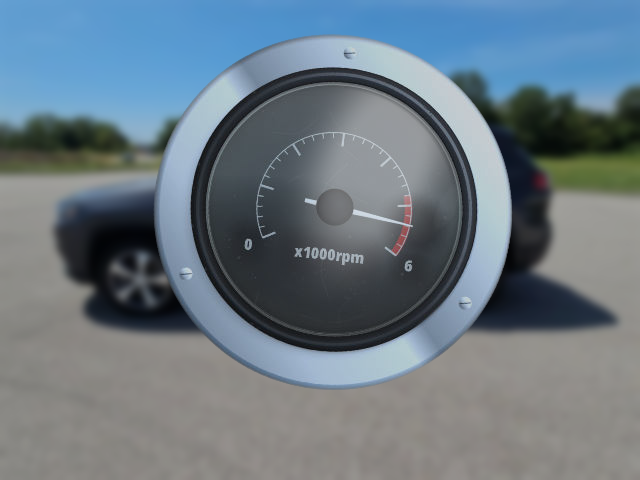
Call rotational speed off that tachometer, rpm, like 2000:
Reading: 5400
